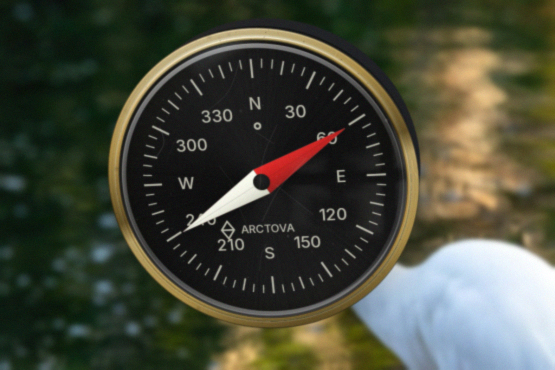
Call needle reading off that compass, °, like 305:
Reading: 60
